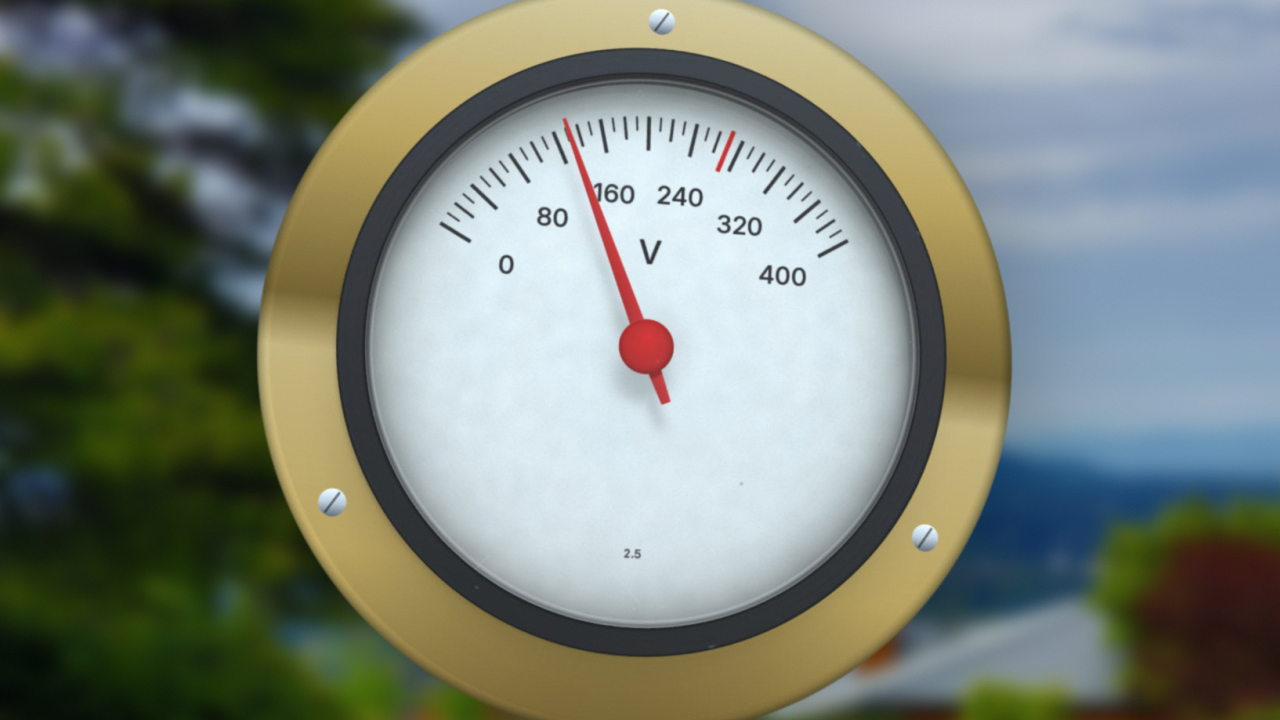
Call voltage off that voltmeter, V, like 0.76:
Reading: 130
